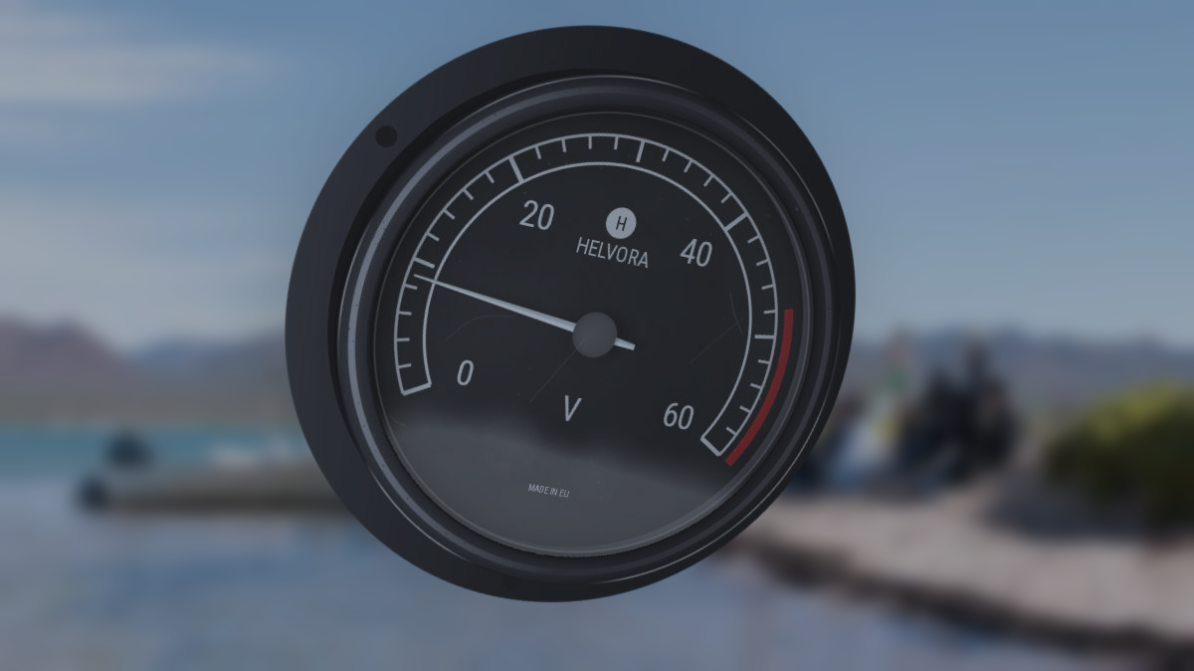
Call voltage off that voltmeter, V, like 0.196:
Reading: 9
